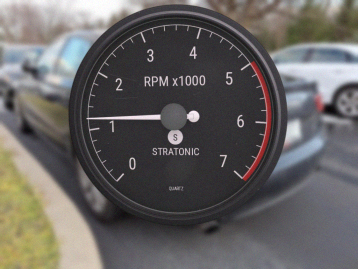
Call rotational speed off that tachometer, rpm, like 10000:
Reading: 1200
